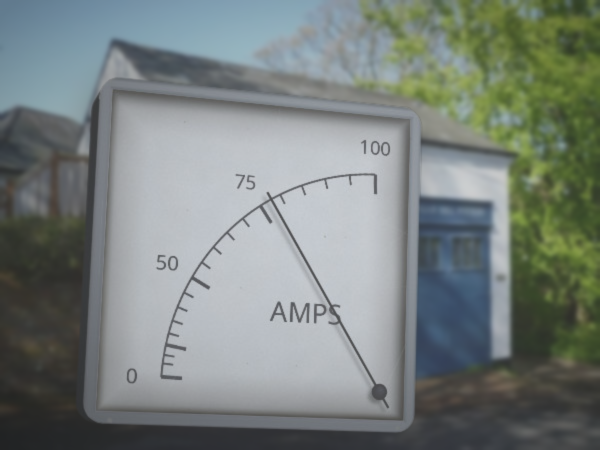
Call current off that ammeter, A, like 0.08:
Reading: 77.5
